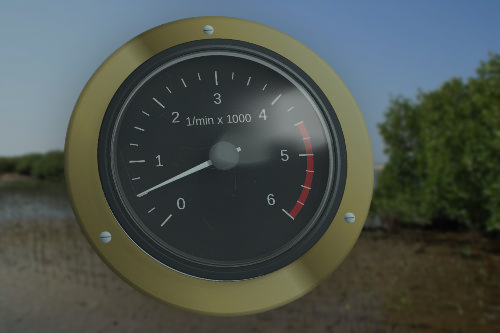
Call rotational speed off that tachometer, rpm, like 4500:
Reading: 500
